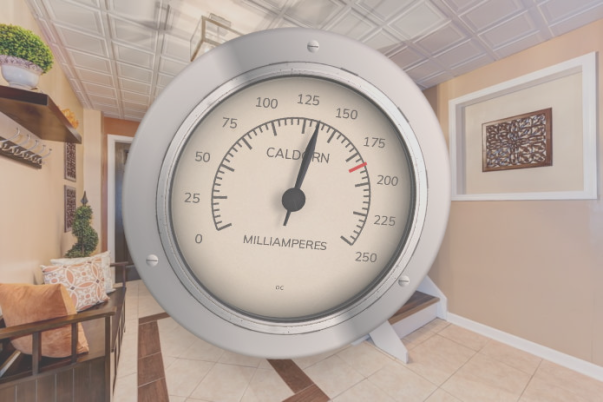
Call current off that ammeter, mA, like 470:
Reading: 135
